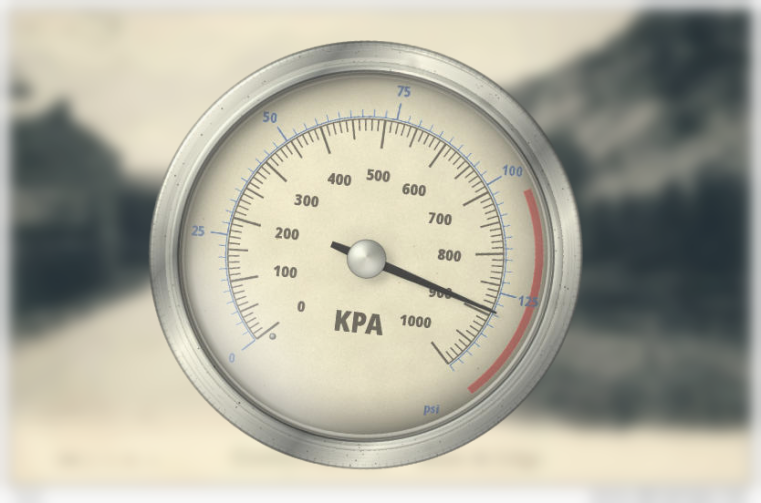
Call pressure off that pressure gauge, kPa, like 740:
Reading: 890
